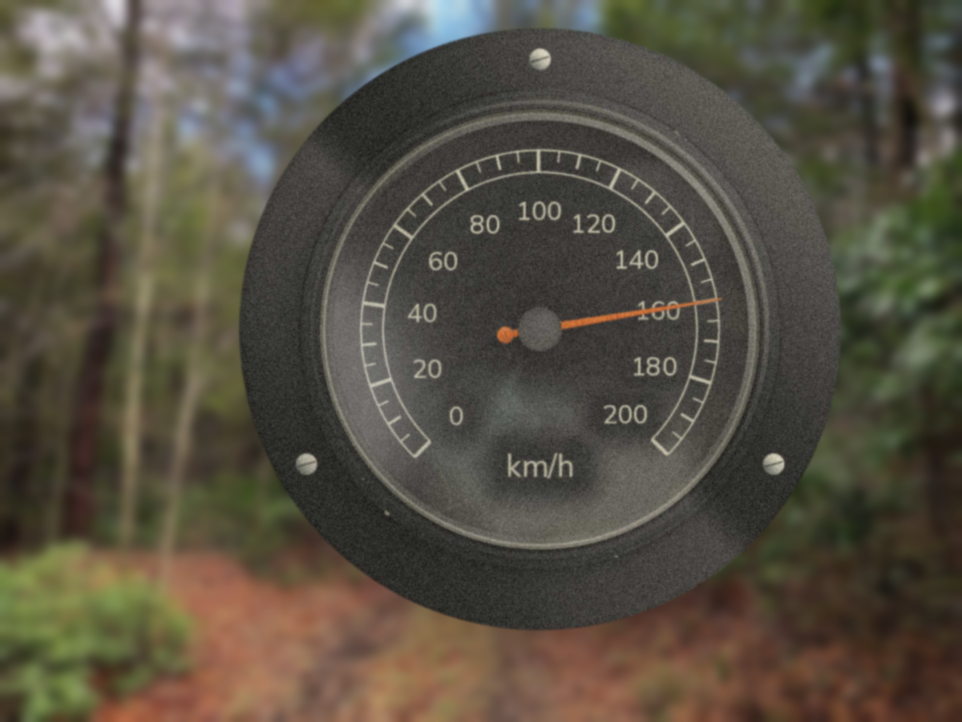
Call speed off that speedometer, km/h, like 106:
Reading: 160
